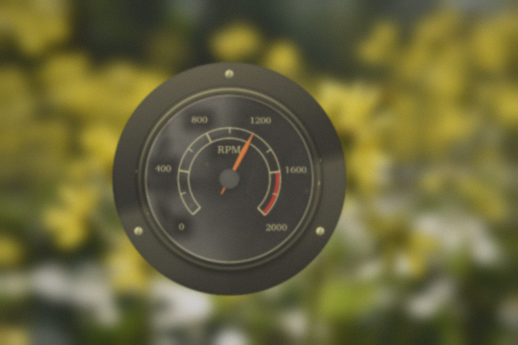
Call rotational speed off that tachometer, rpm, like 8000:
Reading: 1200
